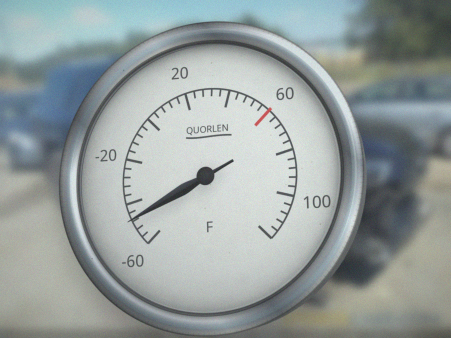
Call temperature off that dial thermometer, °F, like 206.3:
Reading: -48
